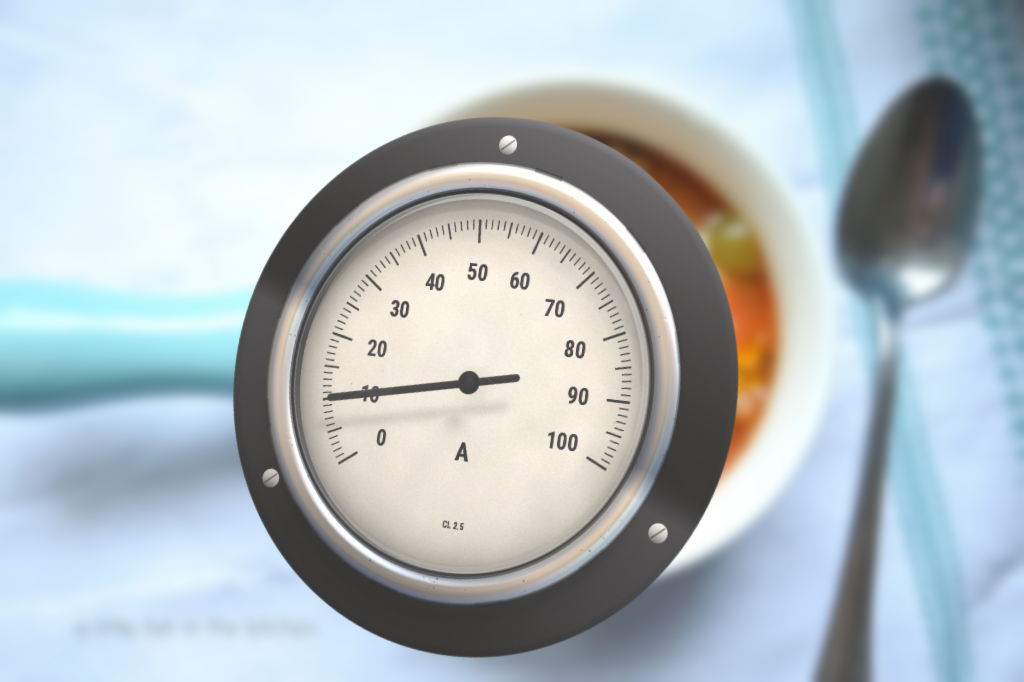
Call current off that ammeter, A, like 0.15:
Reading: 10
